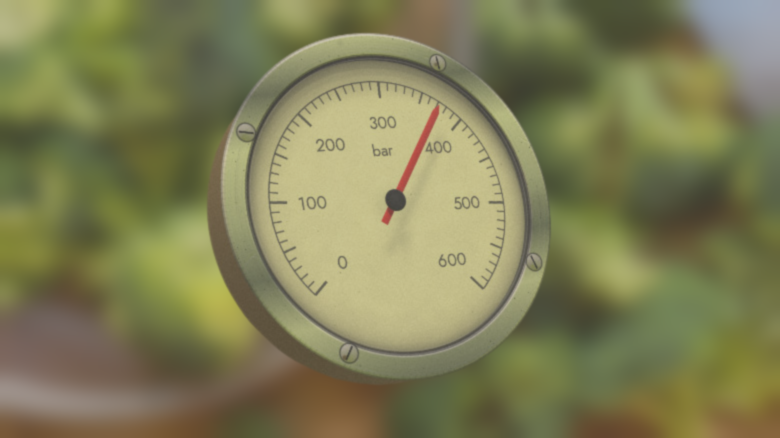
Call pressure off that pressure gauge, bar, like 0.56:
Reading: 370
